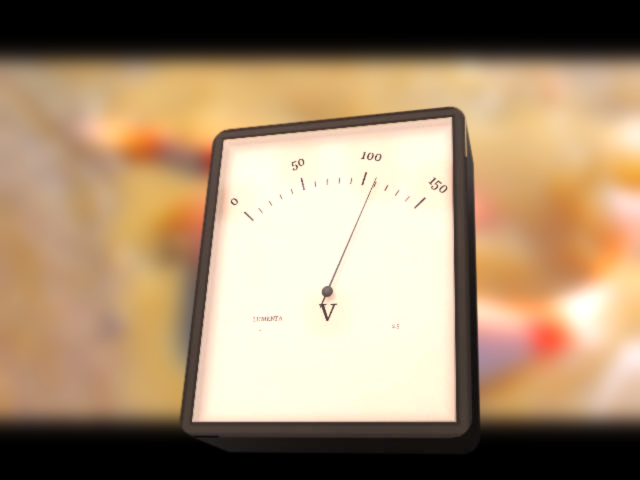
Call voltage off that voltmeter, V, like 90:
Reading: 110
